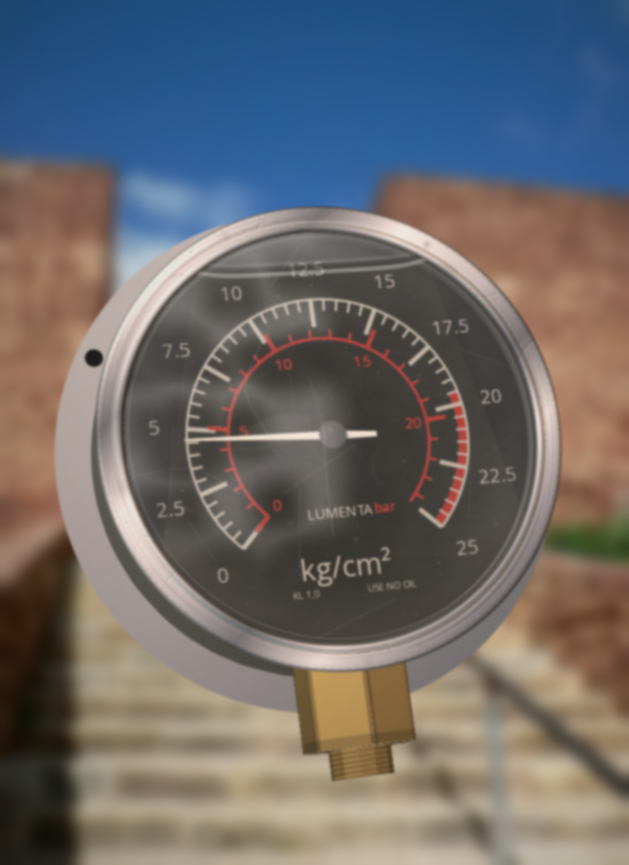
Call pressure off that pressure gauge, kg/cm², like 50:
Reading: 4.5
